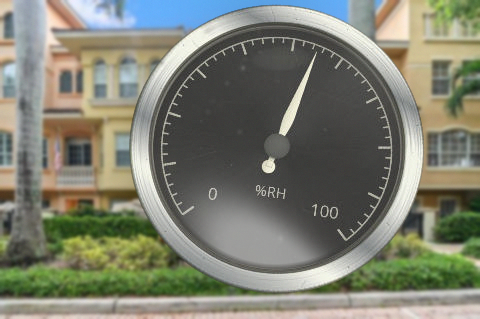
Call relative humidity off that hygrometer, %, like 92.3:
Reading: 55
